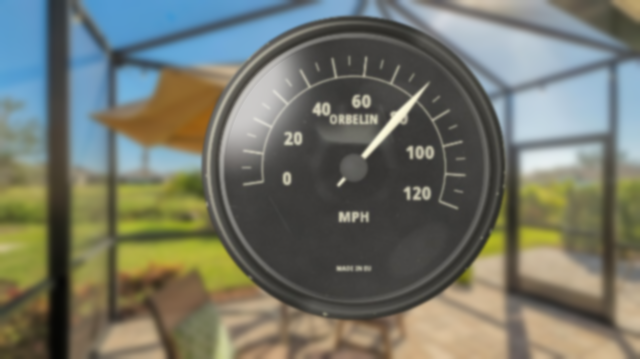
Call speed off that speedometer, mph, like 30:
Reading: 80
